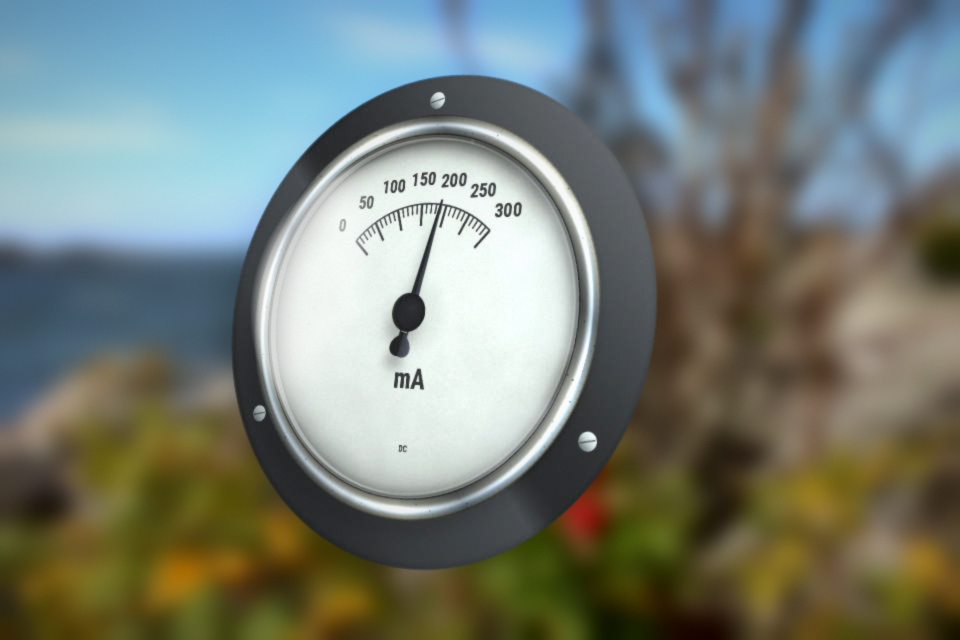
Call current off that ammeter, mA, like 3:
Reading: 200
